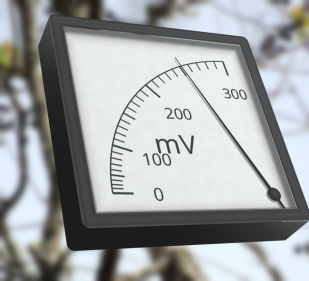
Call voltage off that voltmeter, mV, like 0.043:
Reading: 250
